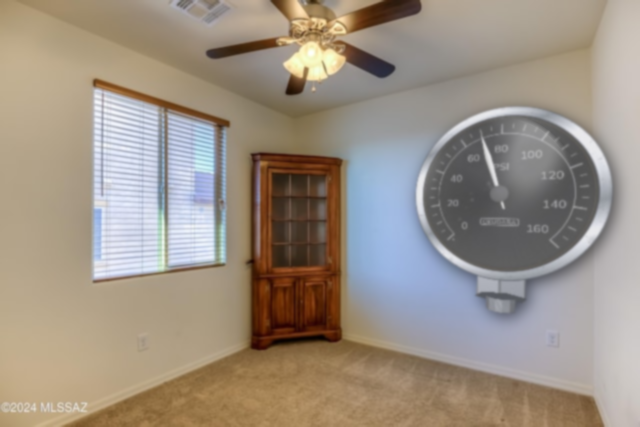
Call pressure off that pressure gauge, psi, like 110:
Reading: 70
